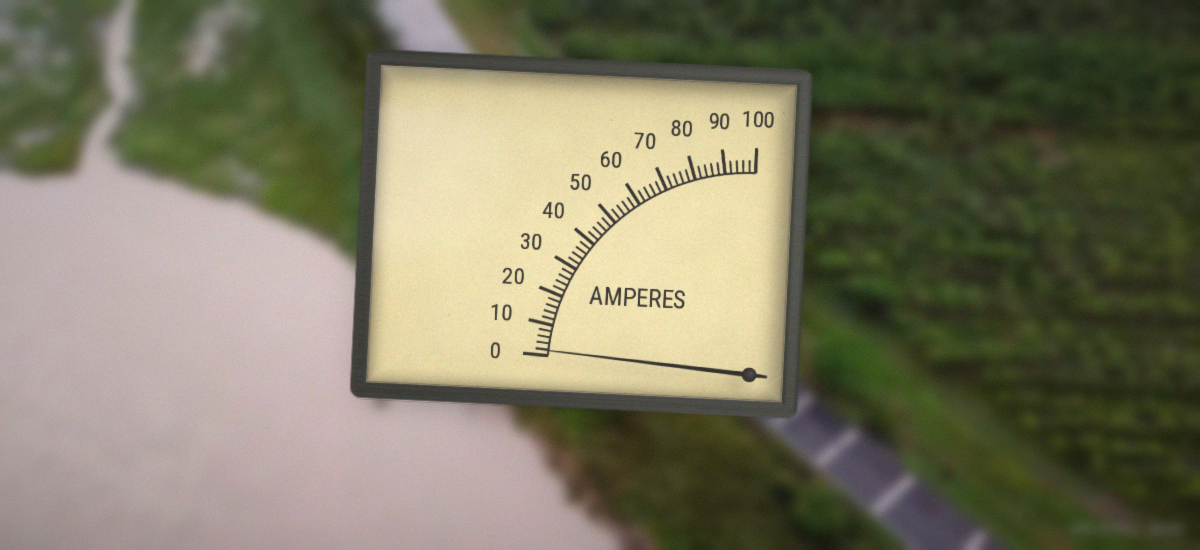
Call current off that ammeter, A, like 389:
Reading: 2
